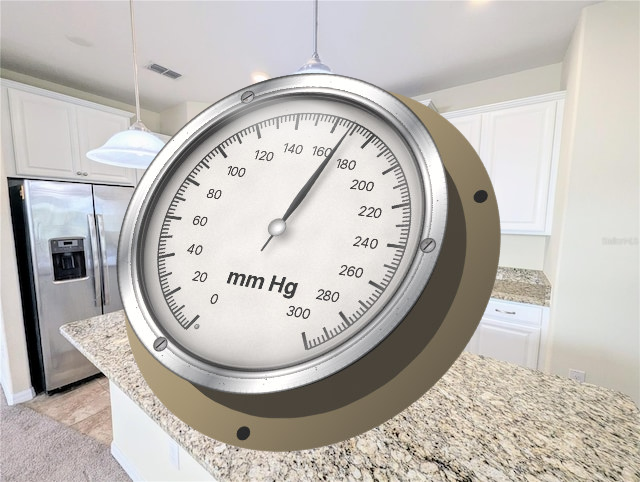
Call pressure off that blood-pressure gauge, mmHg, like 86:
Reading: 170
